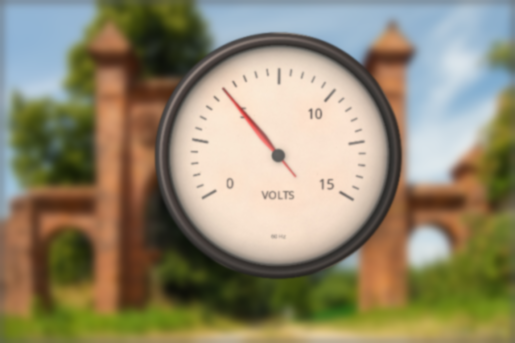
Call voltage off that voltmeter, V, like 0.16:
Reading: 5
